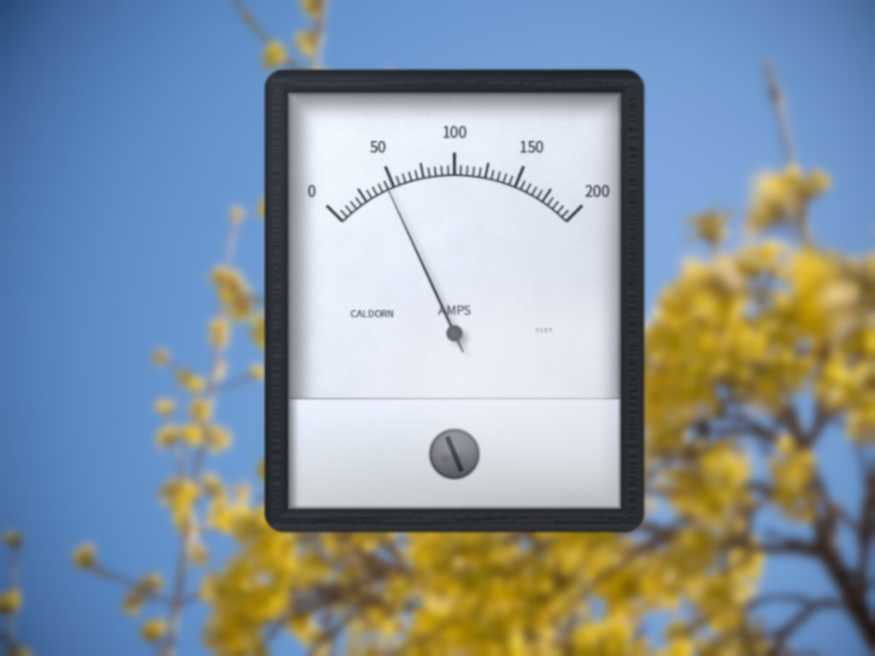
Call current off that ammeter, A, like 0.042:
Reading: 45
